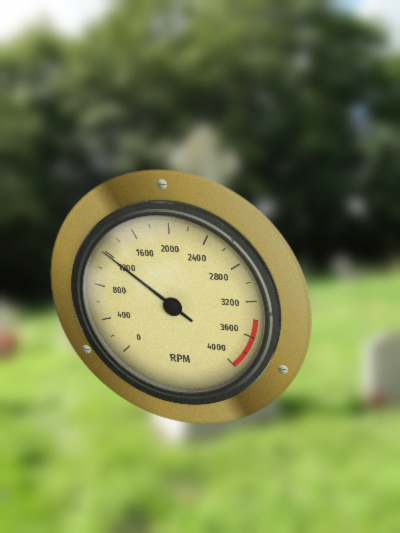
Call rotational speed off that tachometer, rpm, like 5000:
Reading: 1200
